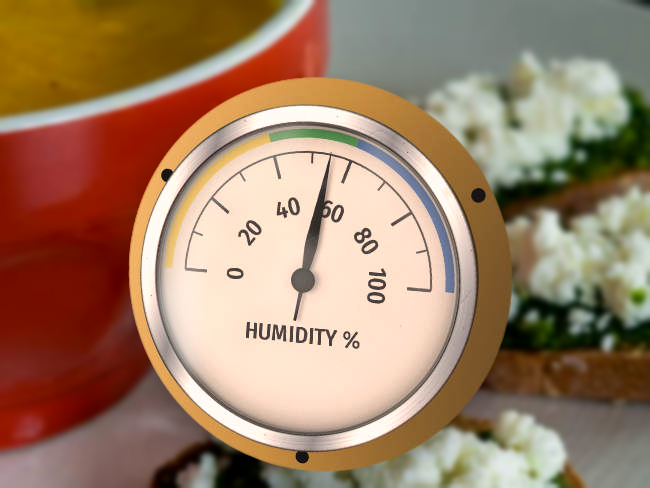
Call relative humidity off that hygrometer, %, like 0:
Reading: 55
